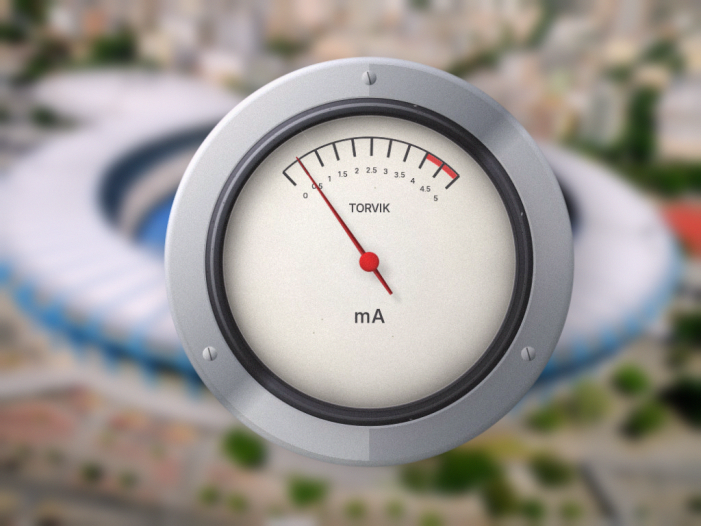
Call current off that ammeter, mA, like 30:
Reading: 0.5
